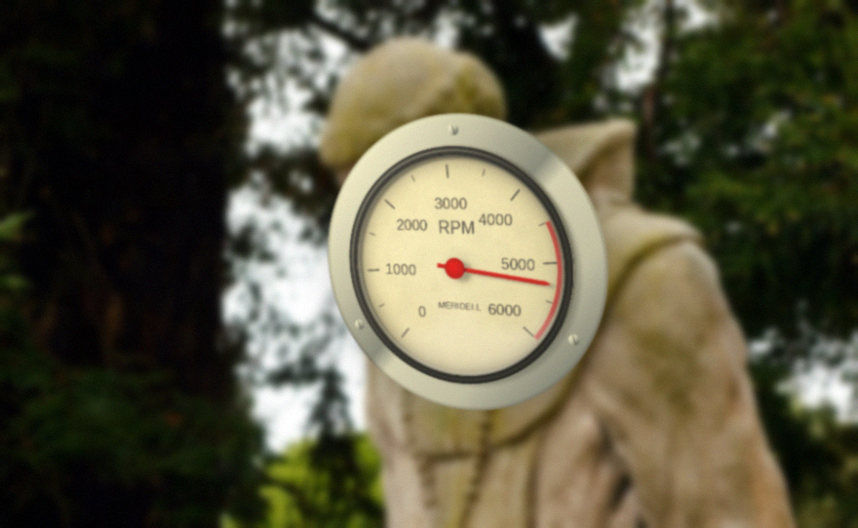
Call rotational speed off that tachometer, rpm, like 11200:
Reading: 5250
